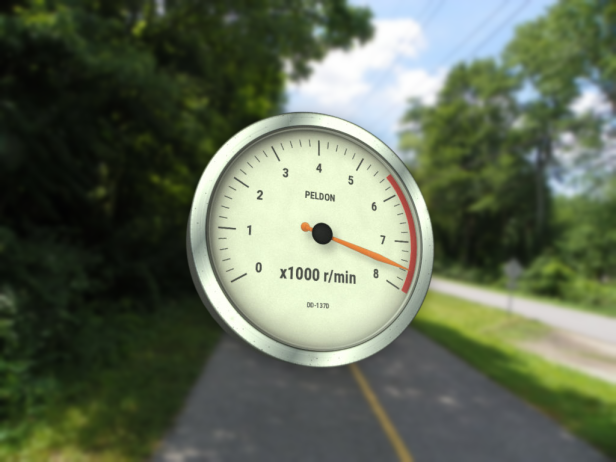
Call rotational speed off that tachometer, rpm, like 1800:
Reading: 7600
